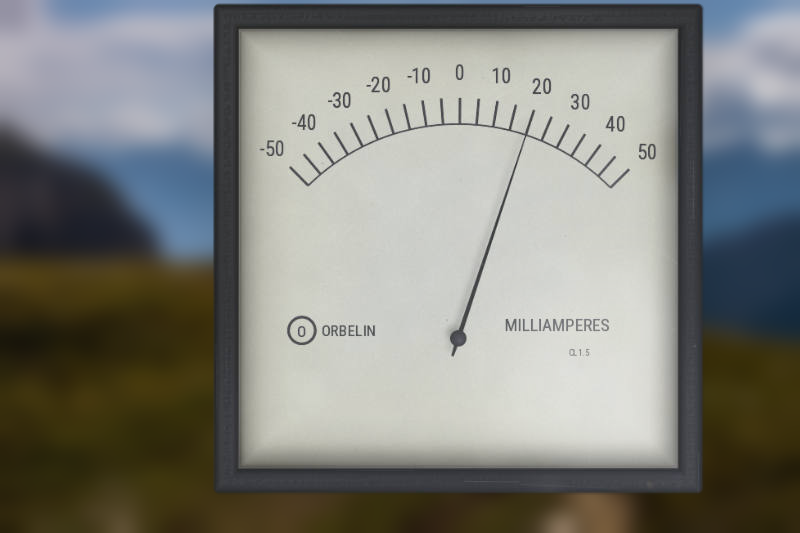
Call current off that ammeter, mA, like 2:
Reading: 20
